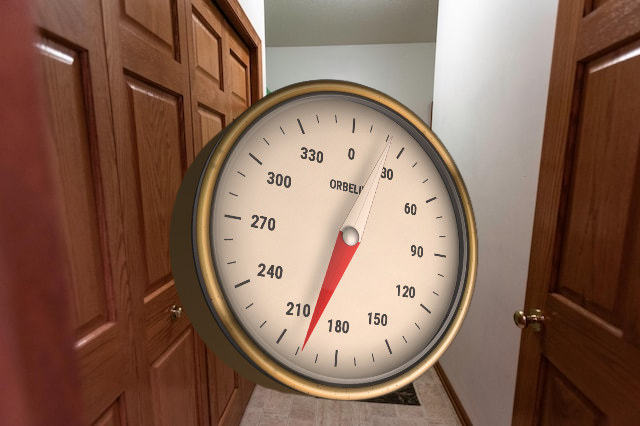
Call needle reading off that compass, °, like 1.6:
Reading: 200
